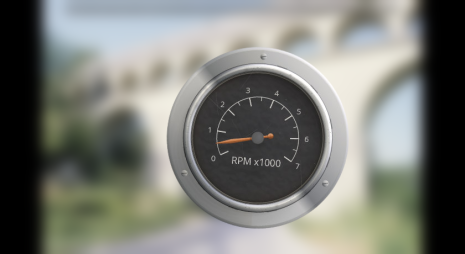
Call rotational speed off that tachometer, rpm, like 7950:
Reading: 500
